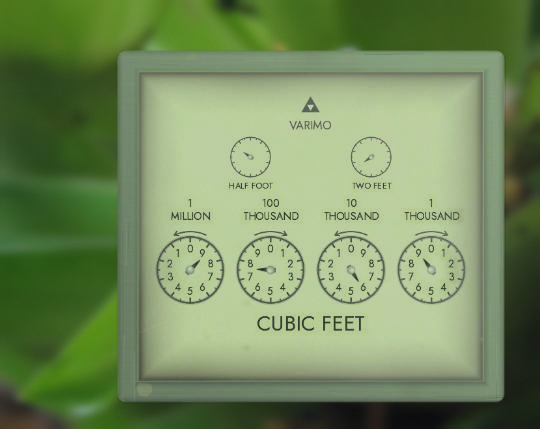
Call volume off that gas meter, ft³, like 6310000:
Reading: 875900
